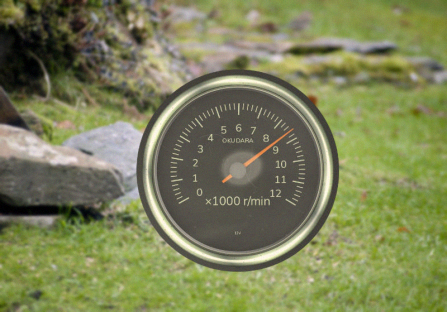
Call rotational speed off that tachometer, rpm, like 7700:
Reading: 8600
